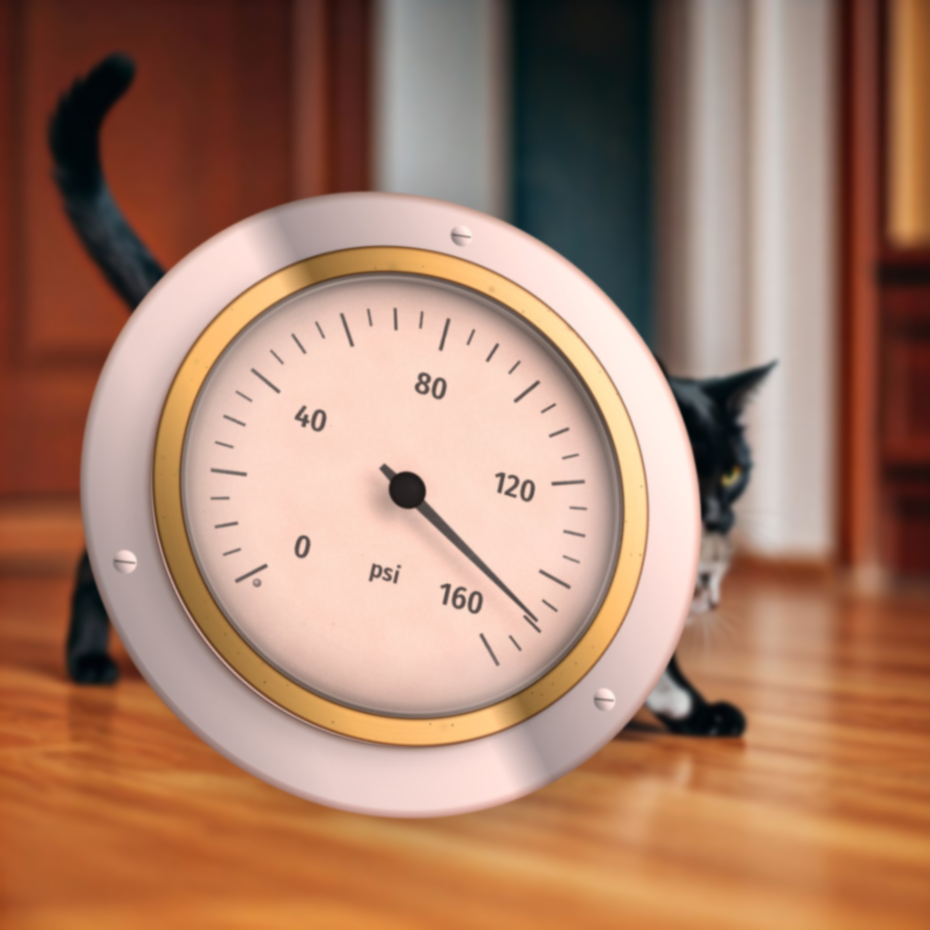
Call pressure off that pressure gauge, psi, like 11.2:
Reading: 150
